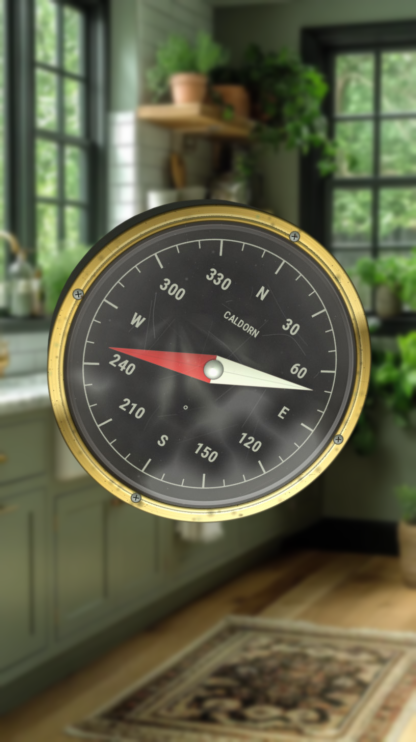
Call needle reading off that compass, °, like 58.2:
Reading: 250
